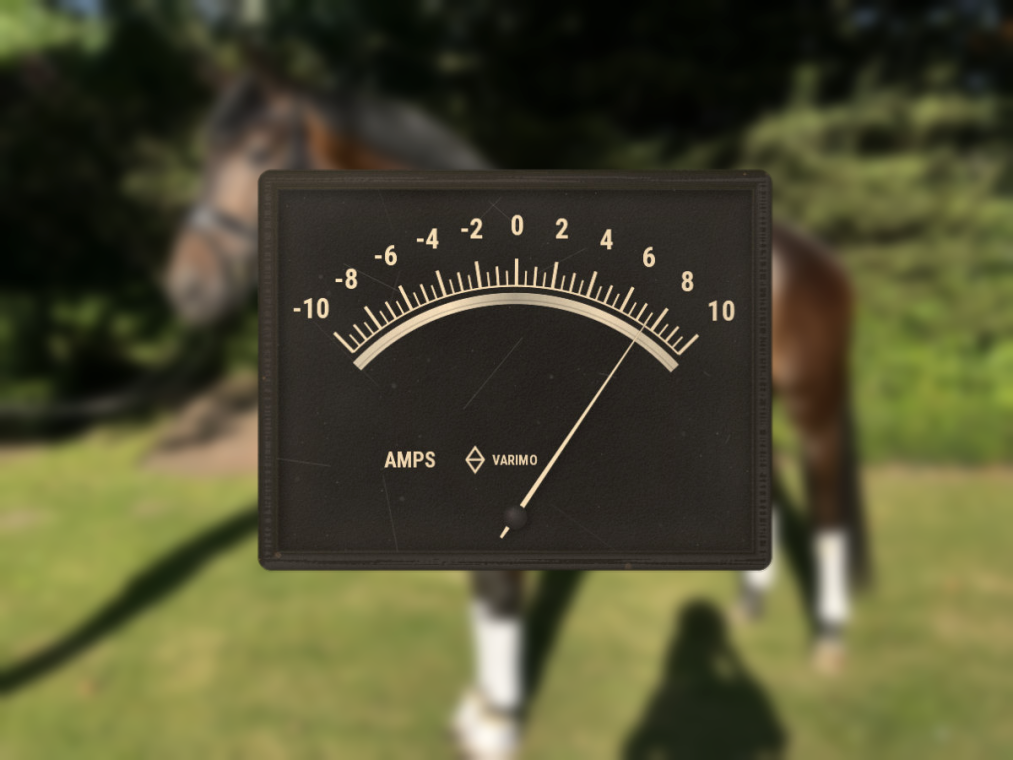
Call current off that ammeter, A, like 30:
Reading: 7.5
